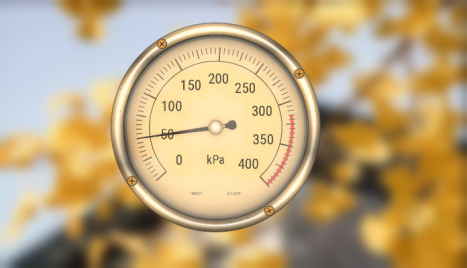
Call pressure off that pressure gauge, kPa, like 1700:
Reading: 50
